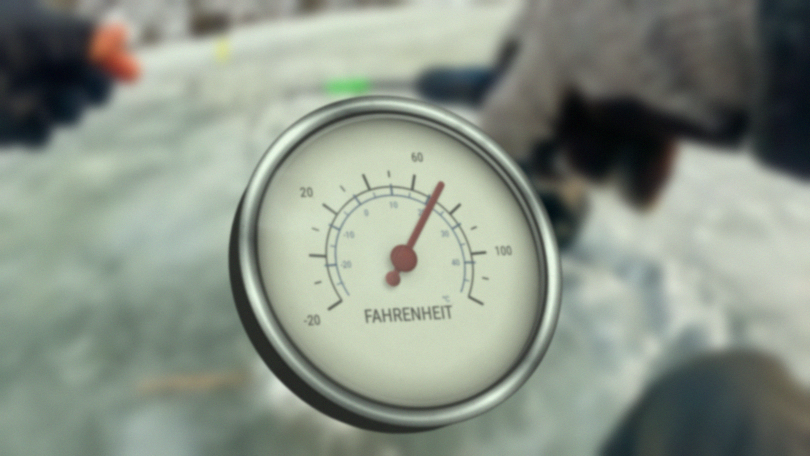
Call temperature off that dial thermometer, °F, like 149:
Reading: 70
